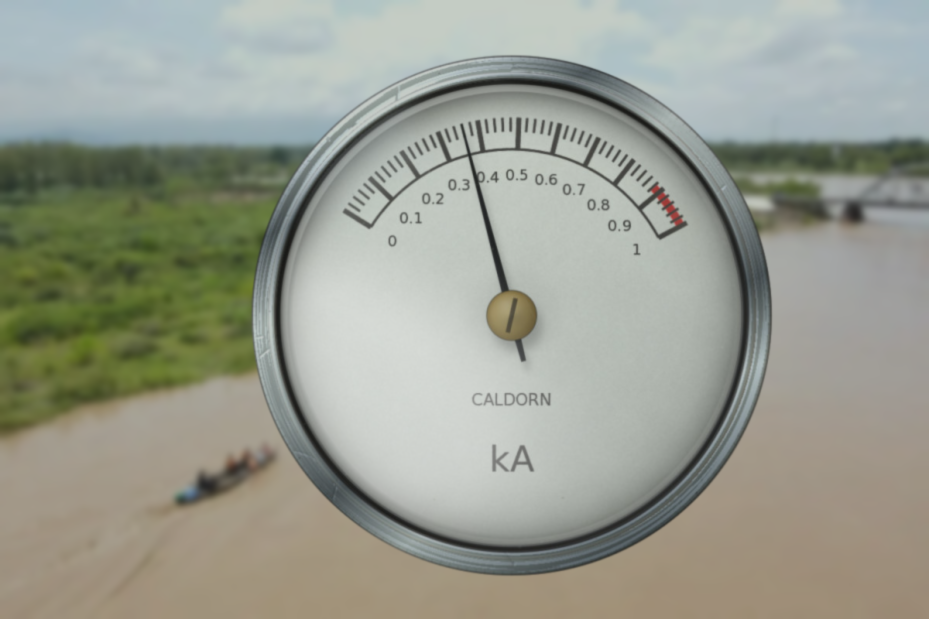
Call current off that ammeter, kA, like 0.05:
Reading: 0.36
